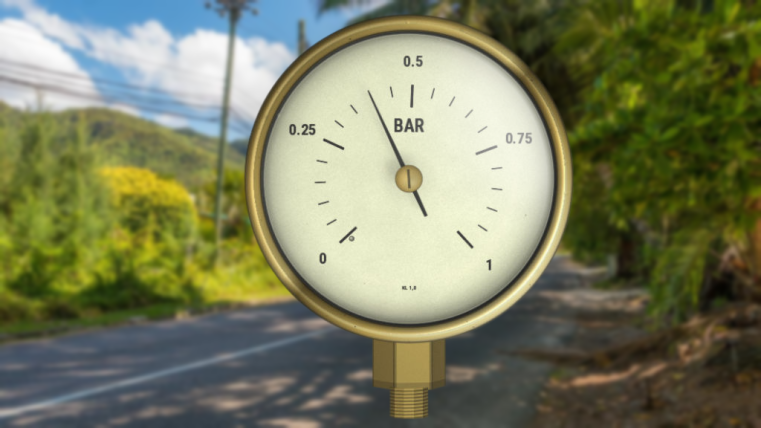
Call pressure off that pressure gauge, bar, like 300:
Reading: 0.4
